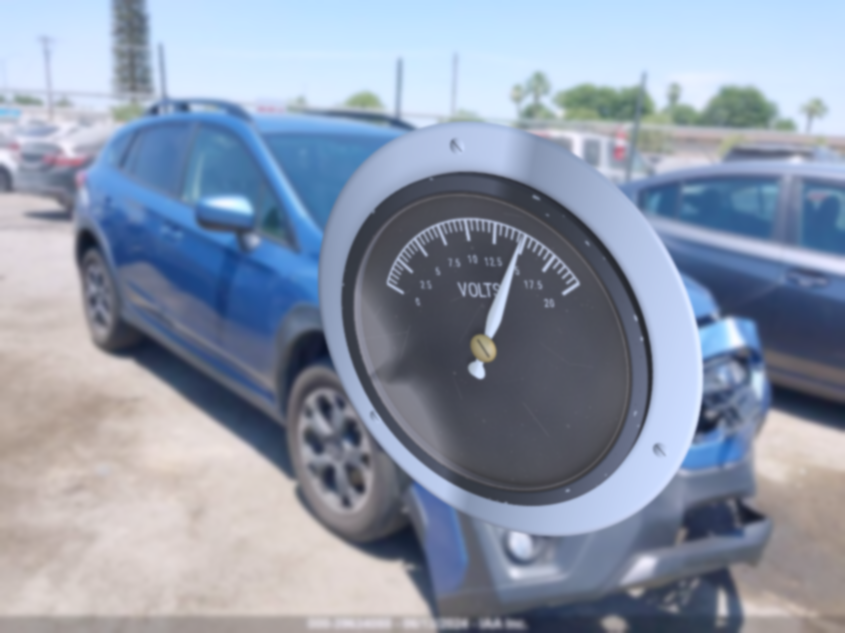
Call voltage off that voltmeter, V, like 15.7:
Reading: 15
